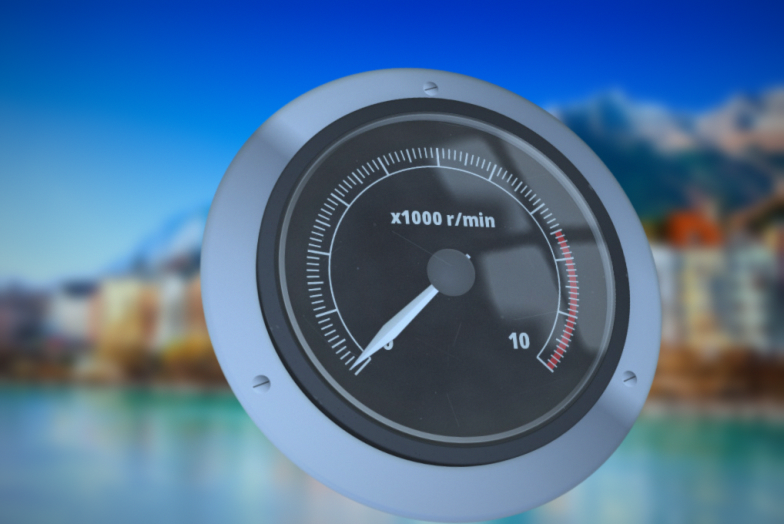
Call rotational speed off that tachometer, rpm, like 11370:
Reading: 100
